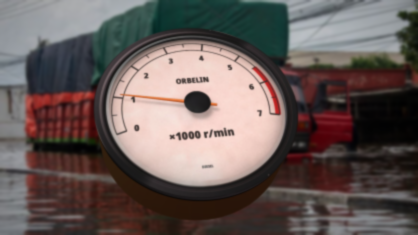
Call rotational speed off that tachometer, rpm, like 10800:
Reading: 1000
